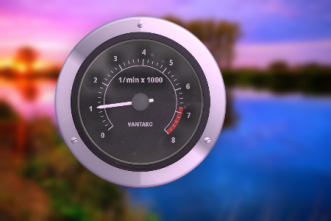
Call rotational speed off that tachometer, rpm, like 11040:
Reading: 1000
